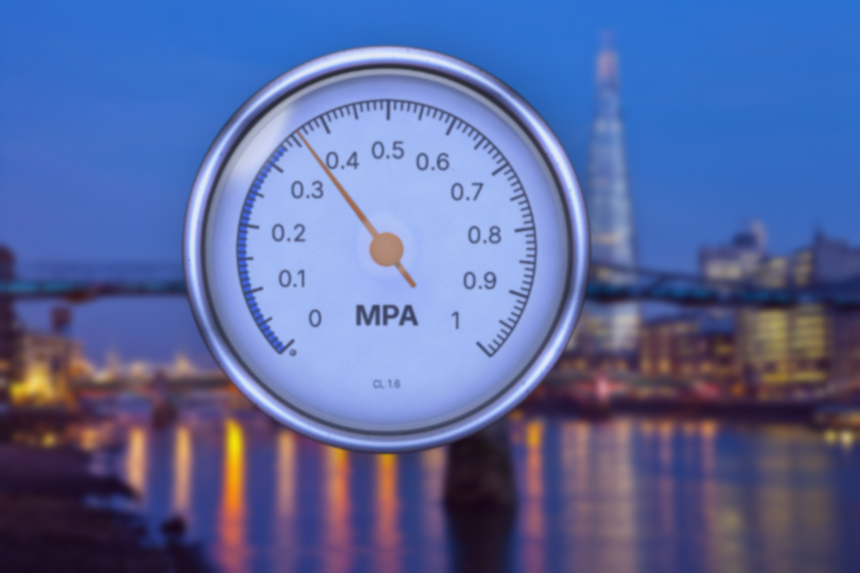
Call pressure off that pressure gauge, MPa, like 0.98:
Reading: 0.36
